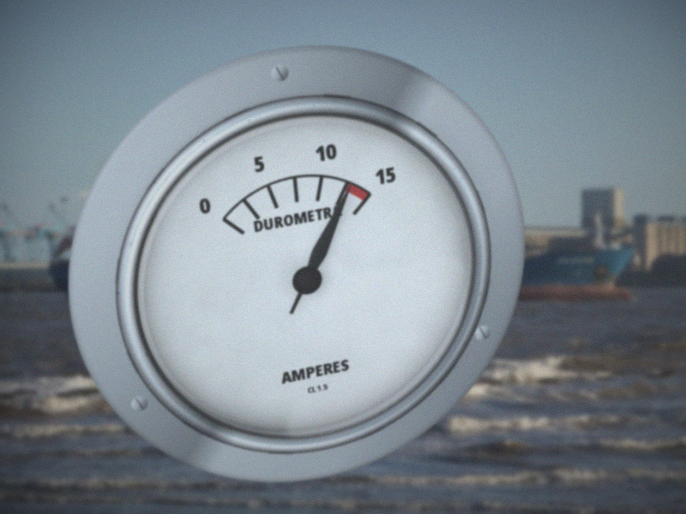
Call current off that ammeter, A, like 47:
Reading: 12.5
